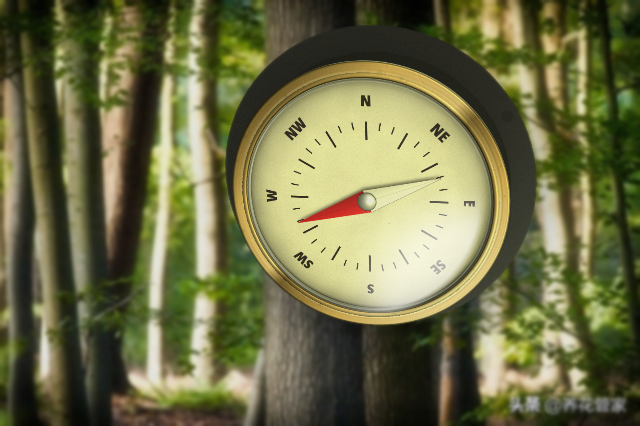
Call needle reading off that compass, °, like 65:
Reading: 250
